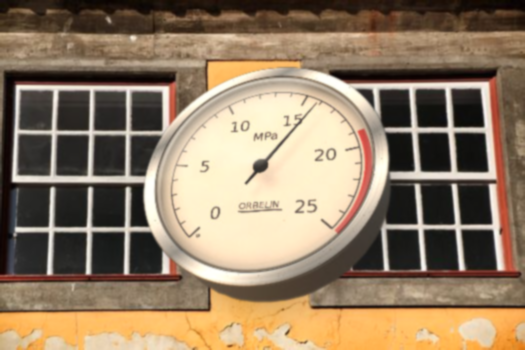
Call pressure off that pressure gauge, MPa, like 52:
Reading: 16
